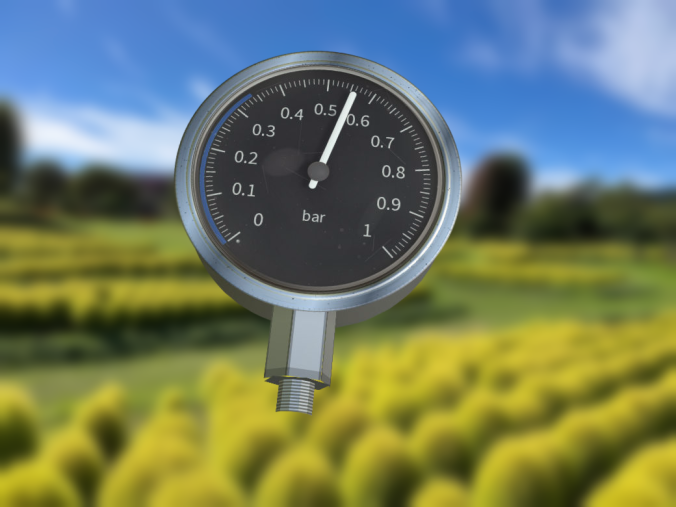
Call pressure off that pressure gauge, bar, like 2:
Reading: 0.56
